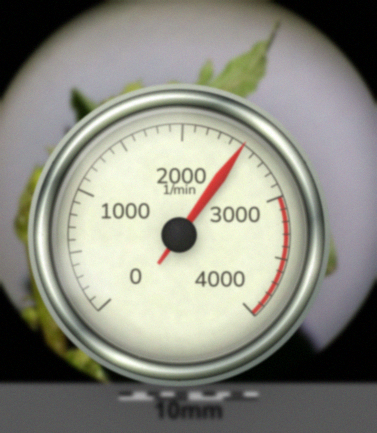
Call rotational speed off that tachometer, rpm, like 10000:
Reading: 2500
